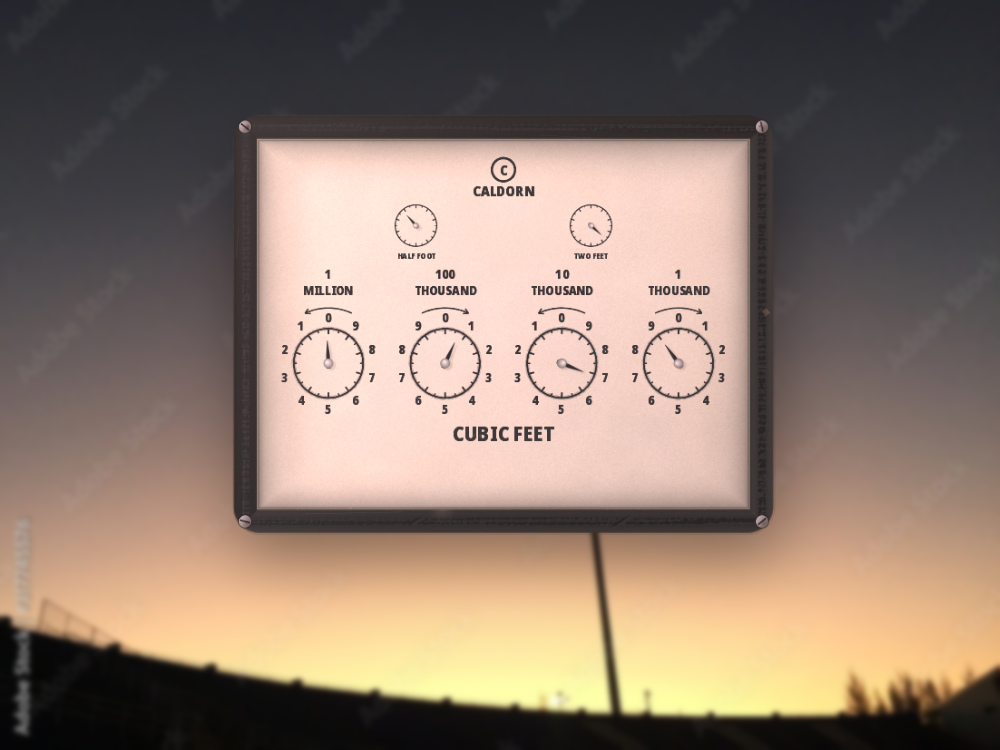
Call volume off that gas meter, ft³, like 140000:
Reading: 6900
